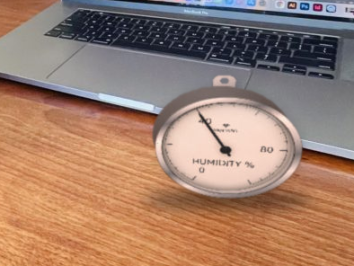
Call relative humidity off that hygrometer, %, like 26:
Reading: 40
